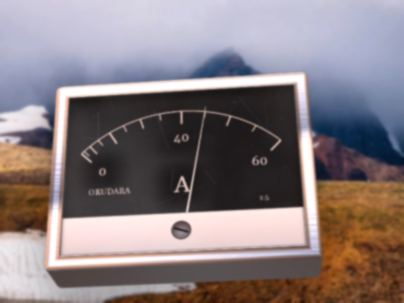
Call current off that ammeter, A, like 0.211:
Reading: 45
